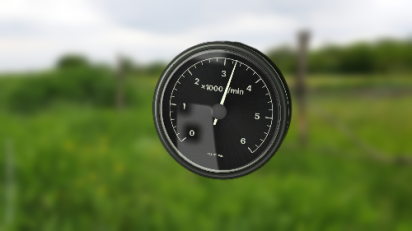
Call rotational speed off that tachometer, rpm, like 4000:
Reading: 3300
